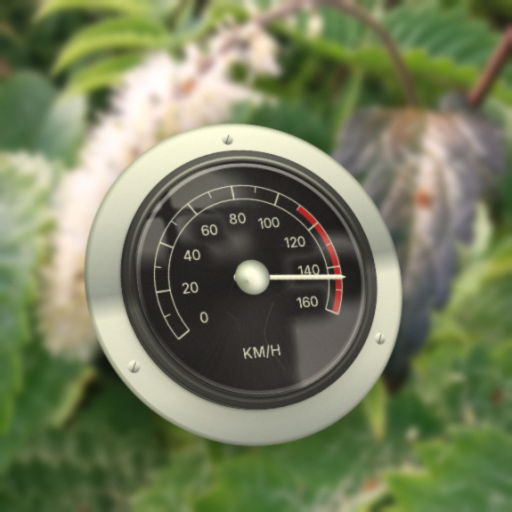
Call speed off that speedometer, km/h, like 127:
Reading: 145
